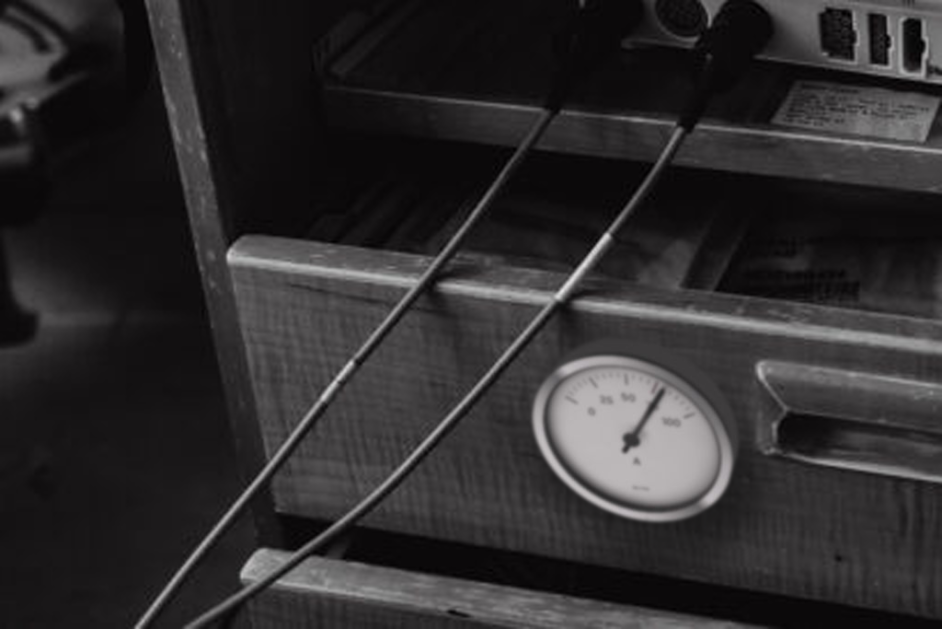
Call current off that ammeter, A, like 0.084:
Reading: 75
